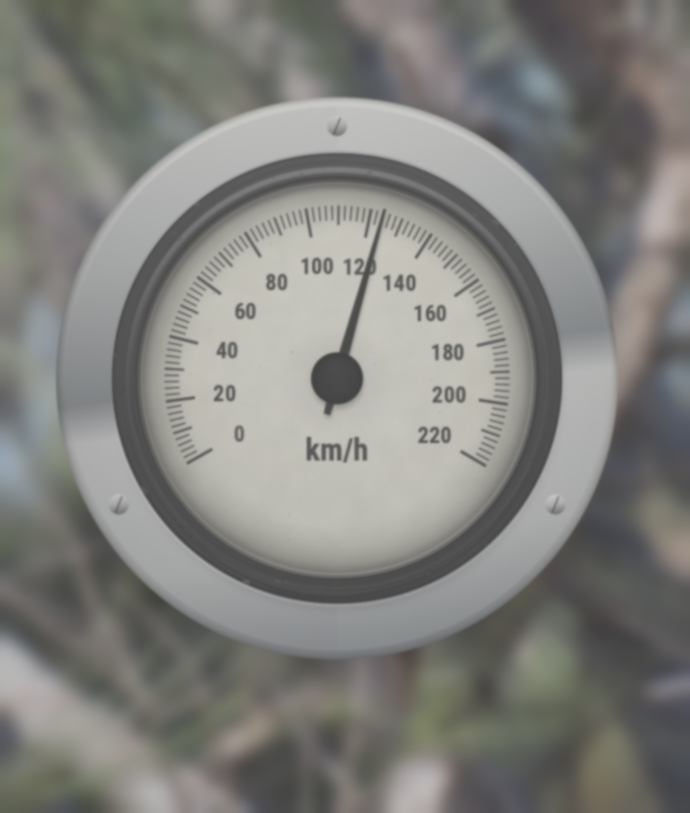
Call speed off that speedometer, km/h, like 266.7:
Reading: 124
